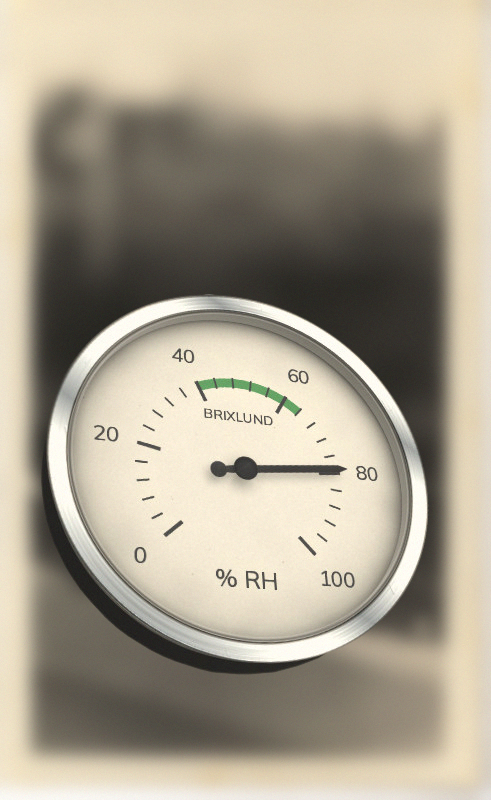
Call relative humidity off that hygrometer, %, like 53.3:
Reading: 80
